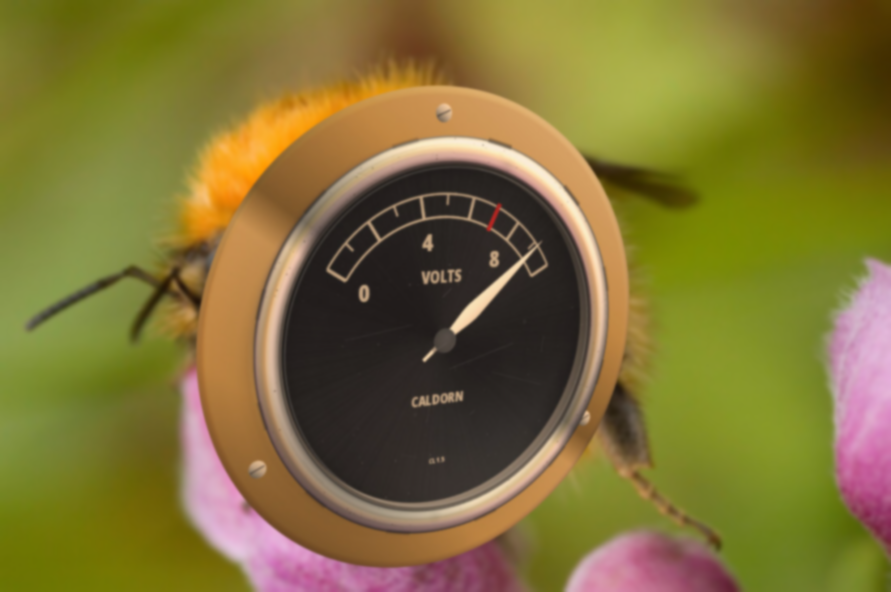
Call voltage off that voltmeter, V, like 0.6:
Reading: 9
